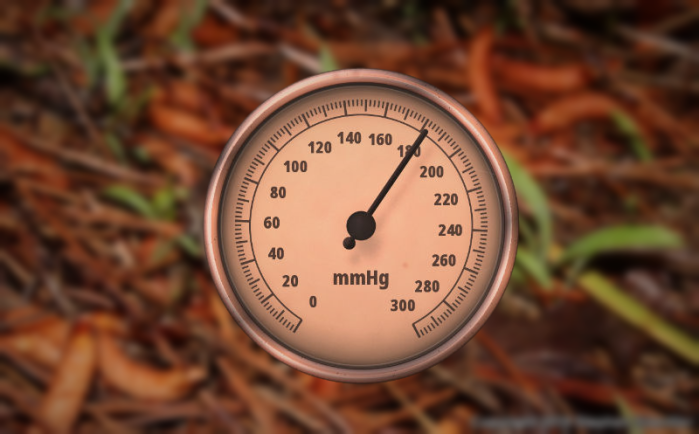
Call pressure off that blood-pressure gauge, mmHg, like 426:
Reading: 182
